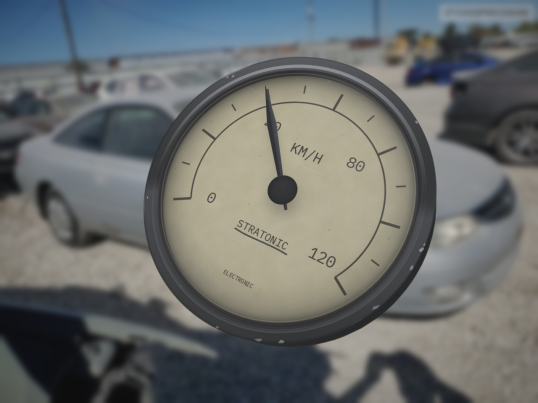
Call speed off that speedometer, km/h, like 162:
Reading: 40
